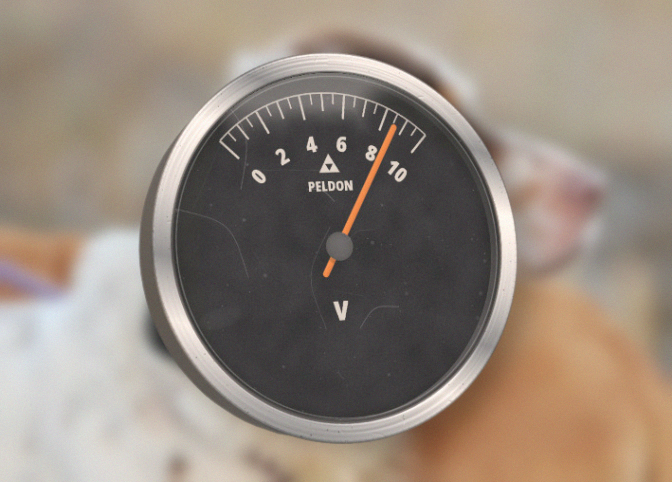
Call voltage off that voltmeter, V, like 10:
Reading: 8.5
